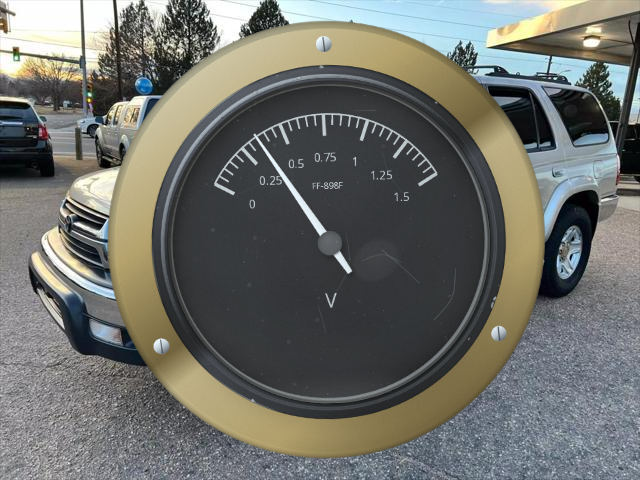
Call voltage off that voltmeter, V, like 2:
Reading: 0.35
